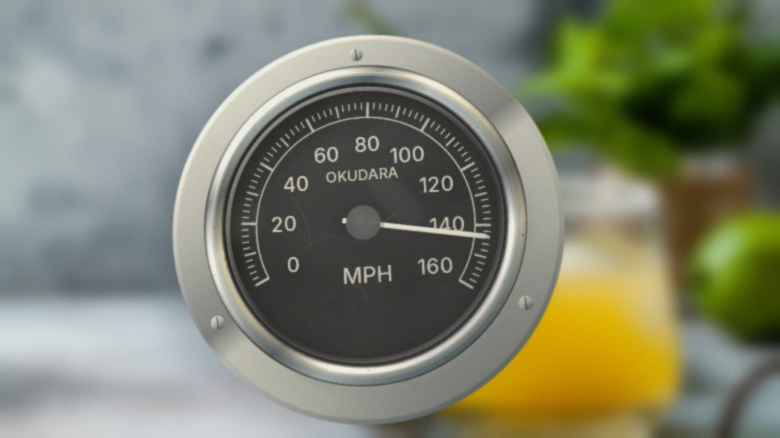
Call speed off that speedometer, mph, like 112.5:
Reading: 144
